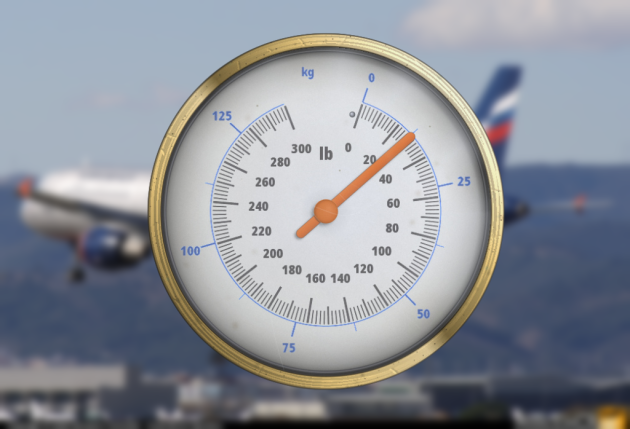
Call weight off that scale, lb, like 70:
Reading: 28
